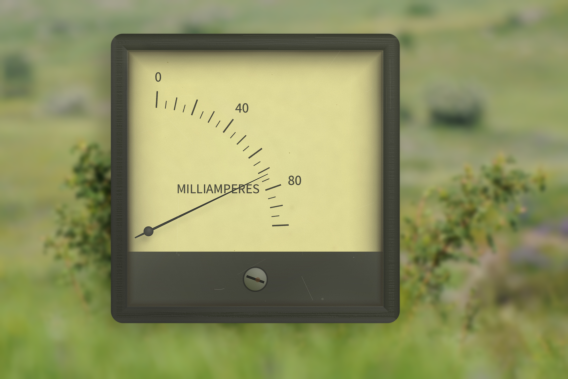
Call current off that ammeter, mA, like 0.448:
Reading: 72.5
